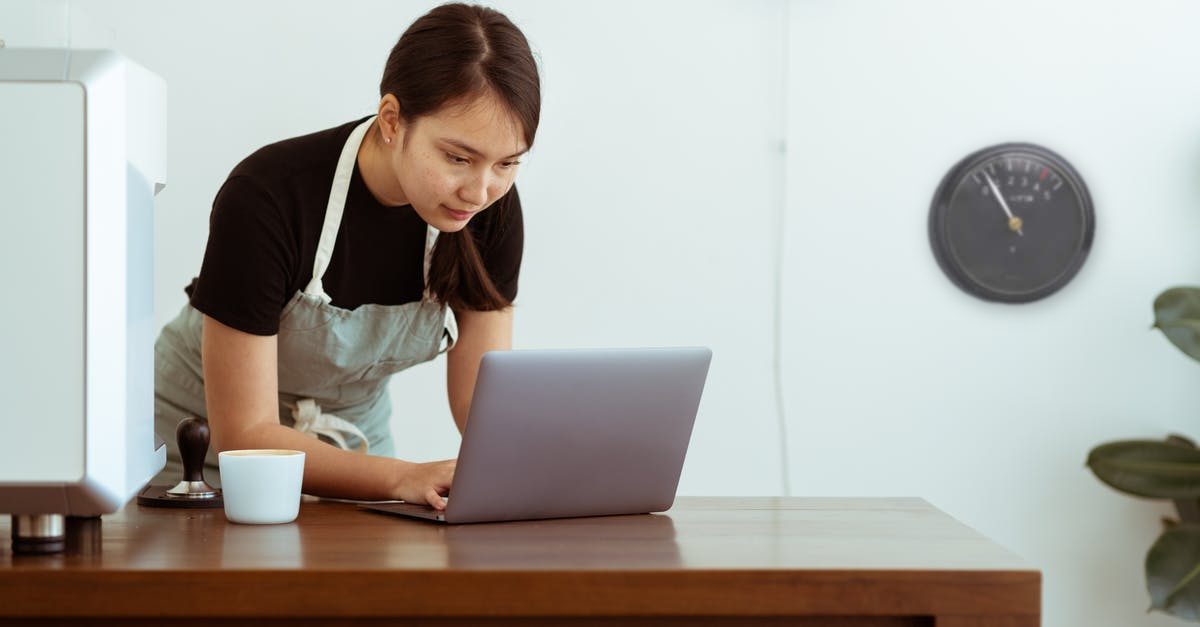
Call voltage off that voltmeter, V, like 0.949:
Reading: 0.5
